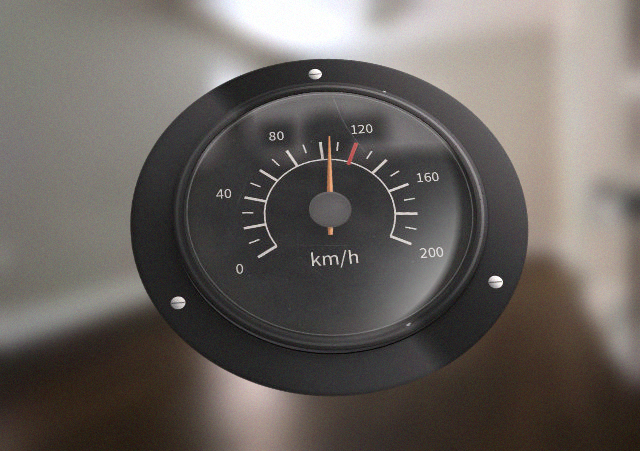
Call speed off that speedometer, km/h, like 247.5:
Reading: 105
